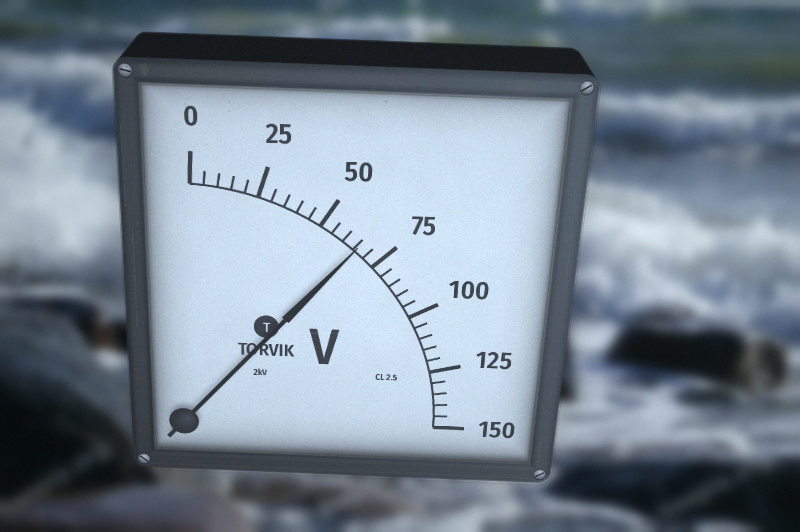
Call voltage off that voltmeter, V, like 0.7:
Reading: 65
